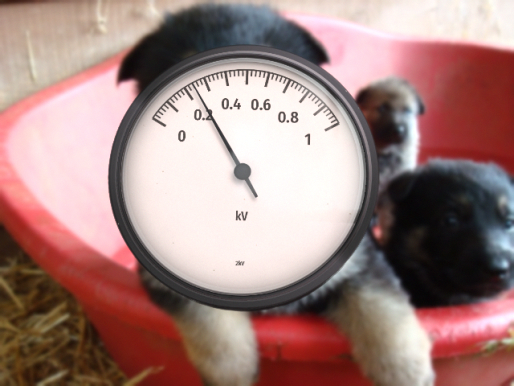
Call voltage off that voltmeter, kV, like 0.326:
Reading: 0.24
